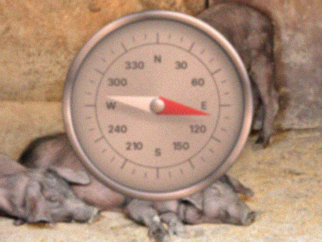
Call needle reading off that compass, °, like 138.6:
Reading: 100
